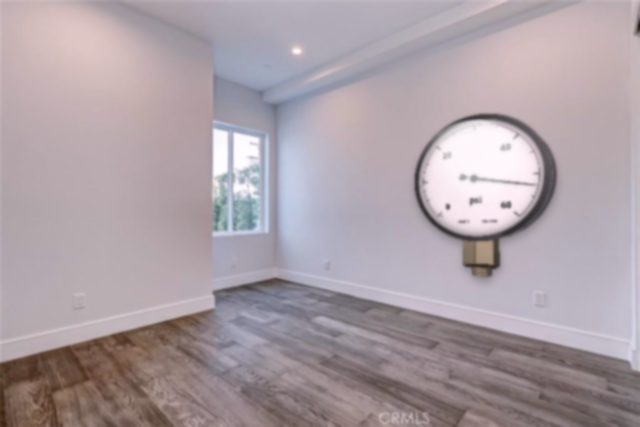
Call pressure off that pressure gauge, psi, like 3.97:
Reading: 52.5
